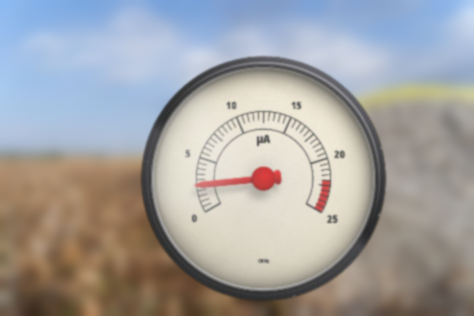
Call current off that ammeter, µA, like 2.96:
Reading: 2.5
